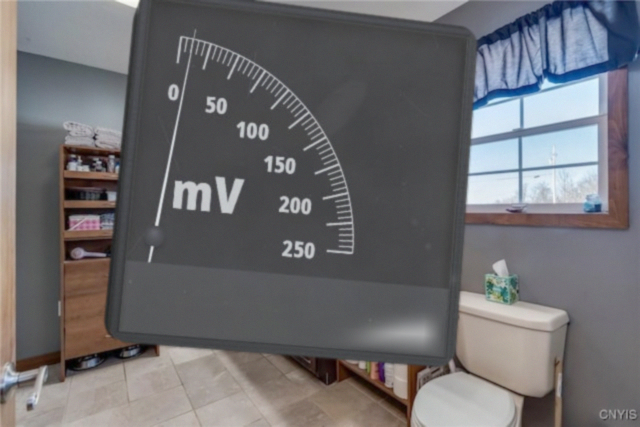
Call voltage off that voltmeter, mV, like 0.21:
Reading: 10
